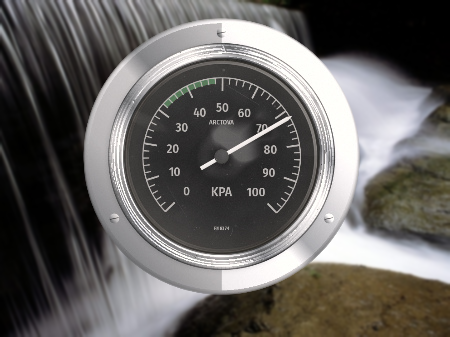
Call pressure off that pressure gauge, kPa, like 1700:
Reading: 72
